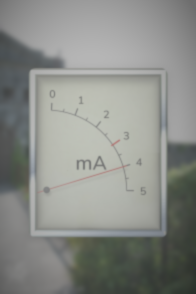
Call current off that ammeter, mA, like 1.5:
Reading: 4
